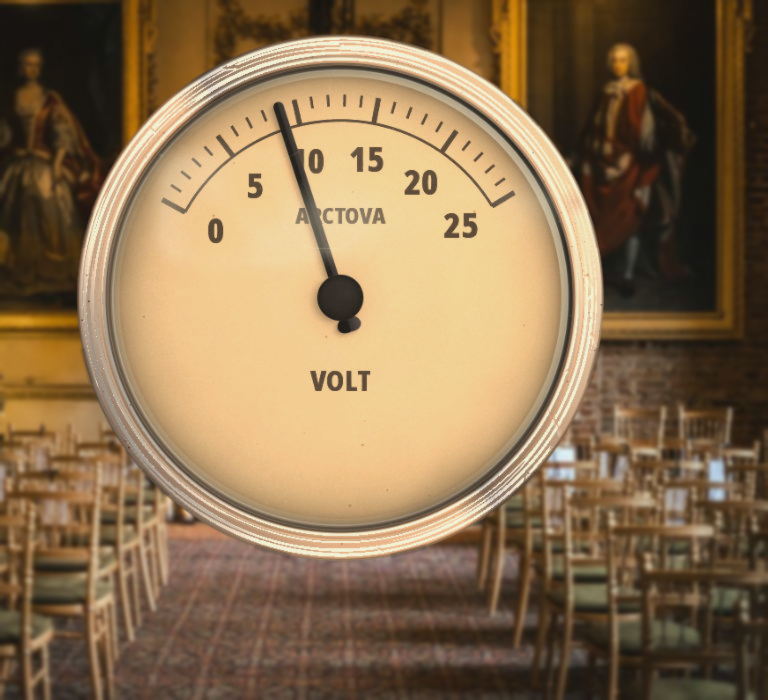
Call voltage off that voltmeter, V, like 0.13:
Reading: 9
